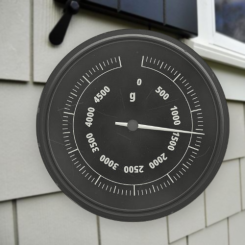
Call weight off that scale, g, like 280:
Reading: 1300
